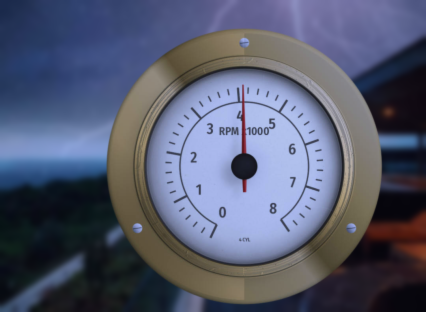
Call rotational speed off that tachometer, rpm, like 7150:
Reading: 4100
